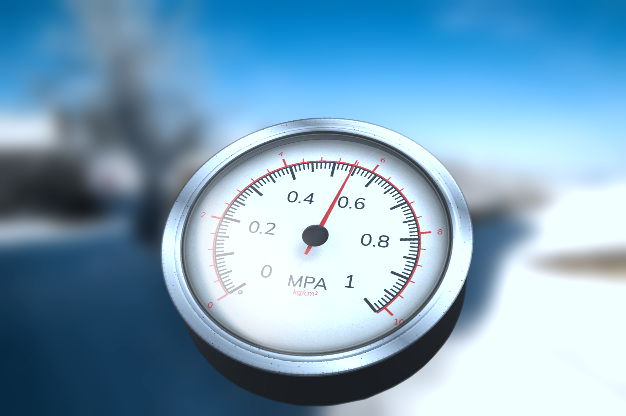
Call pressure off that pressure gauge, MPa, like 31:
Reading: 0.55
